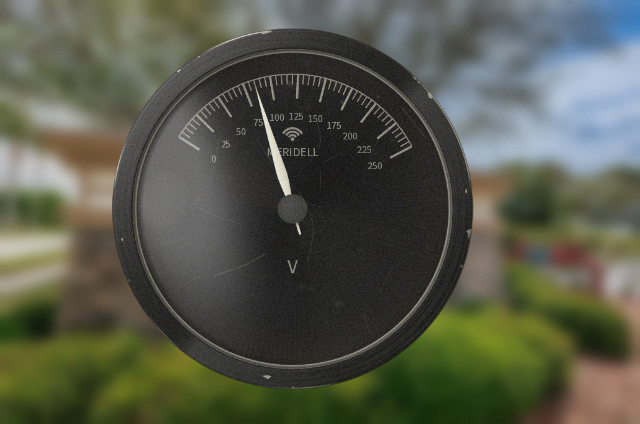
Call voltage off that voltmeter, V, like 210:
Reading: 85
